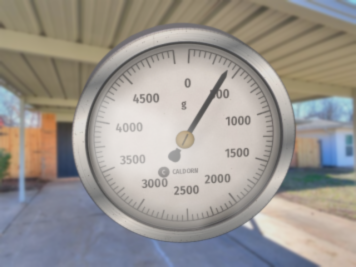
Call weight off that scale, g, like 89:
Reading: 400
